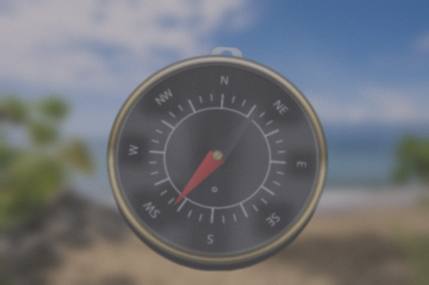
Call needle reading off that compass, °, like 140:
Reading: 215
